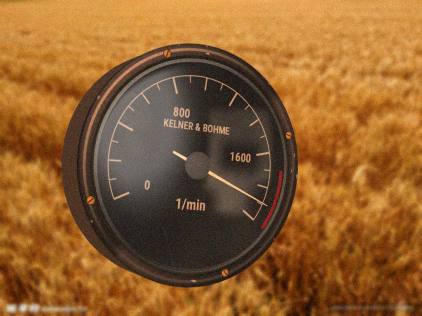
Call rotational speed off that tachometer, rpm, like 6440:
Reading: 1900
